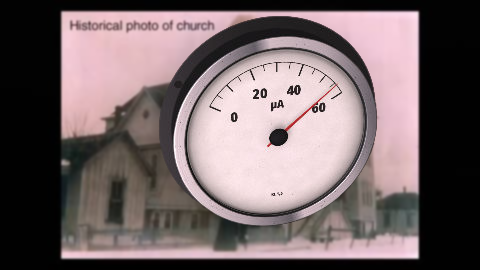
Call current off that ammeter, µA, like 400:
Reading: 55
